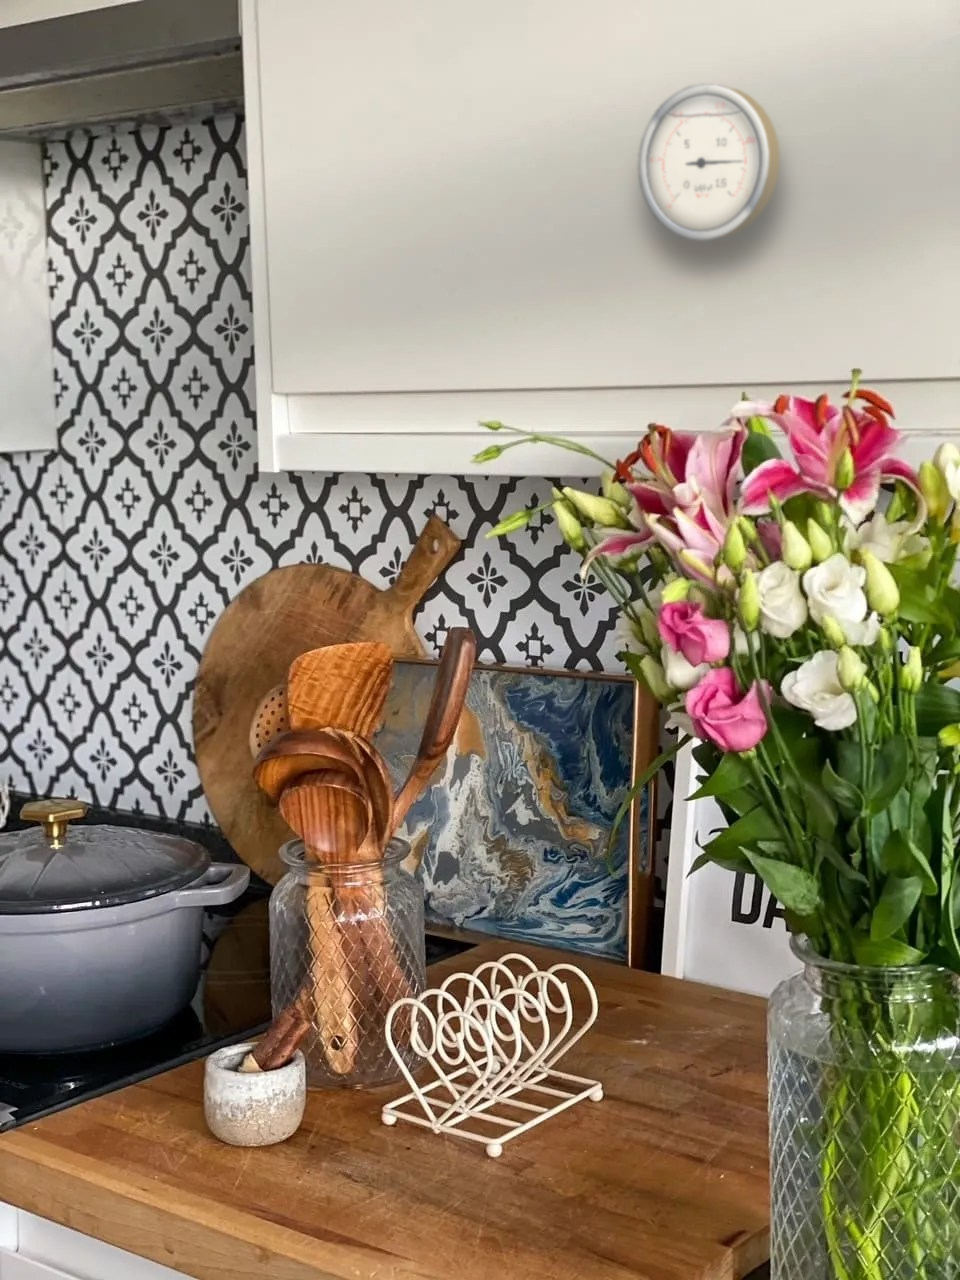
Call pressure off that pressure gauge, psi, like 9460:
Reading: 12.5
